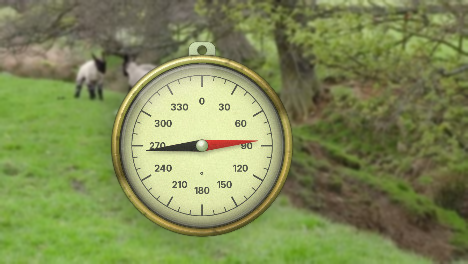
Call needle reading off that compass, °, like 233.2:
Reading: 85
